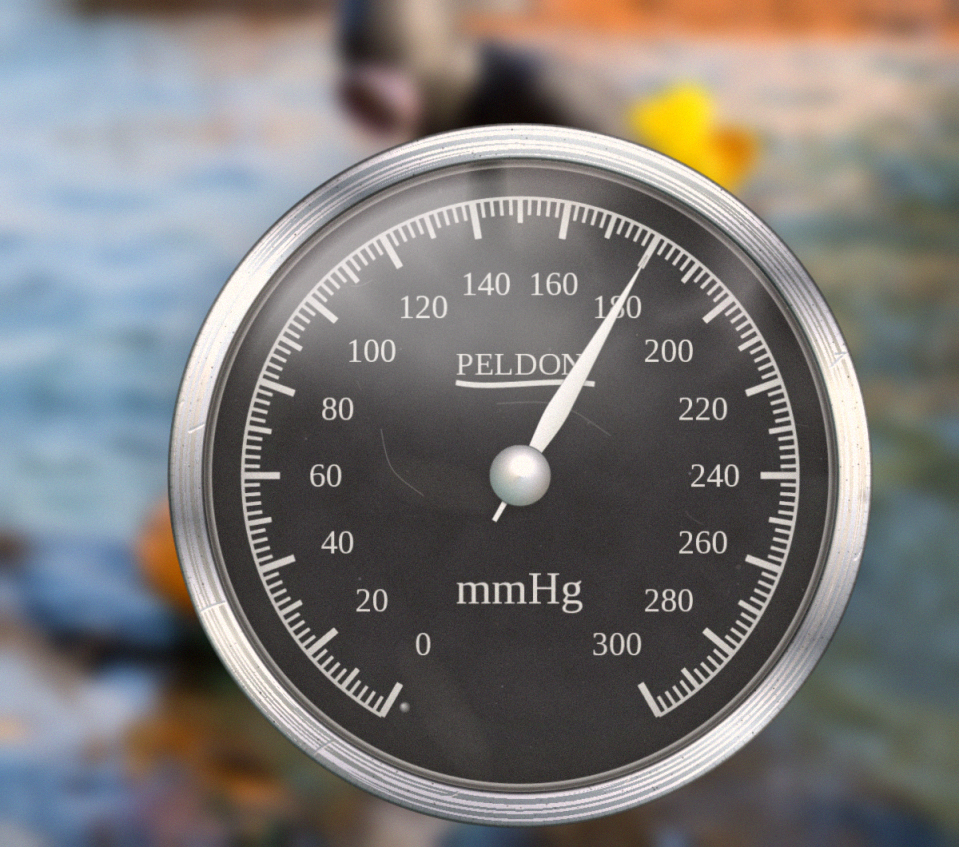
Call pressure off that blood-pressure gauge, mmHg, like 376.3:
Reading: 180
